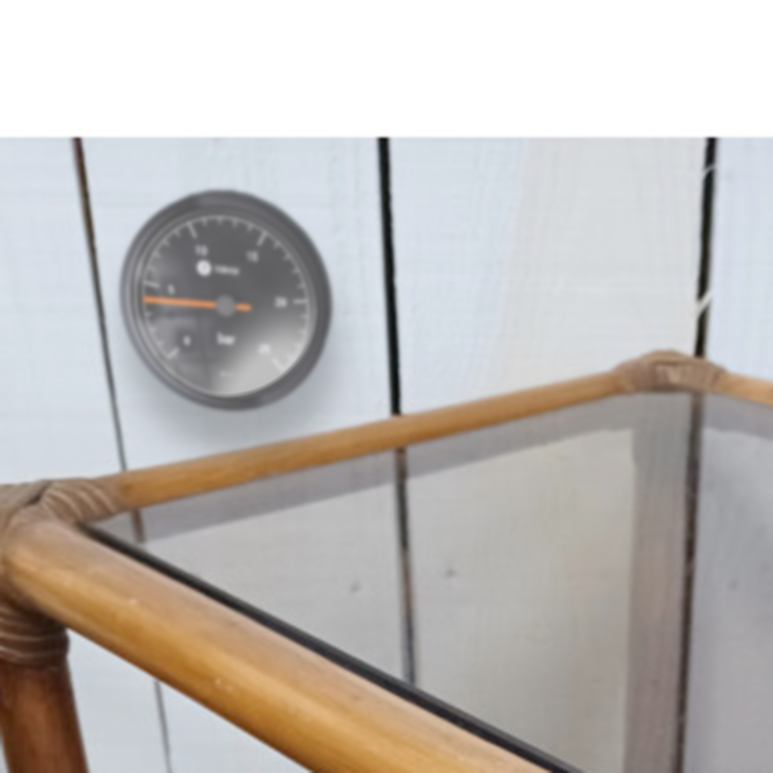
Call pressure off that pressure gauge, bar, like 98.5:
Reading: 4
